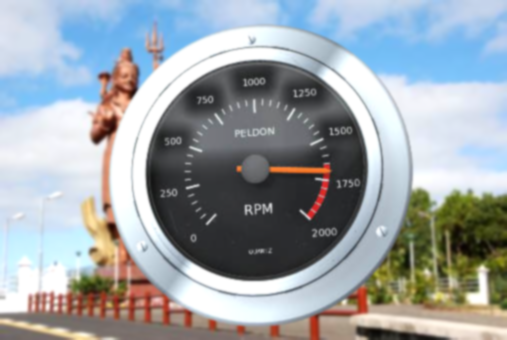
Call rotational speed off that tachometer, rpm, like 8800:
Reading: 1700
